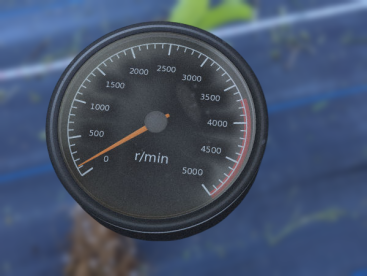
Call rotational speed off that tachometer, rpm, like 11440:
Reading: 100
